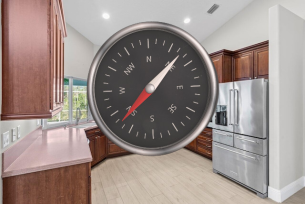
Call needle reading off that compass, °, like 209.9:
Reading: 225
